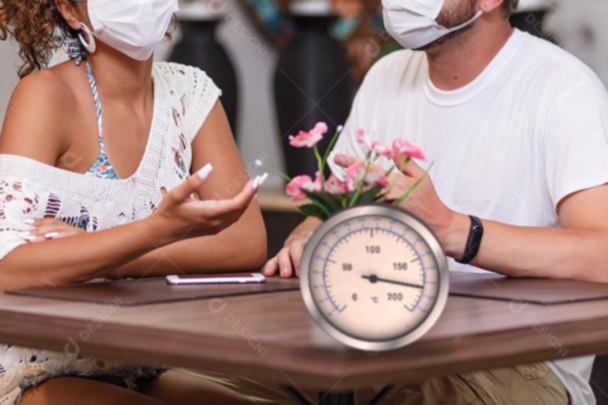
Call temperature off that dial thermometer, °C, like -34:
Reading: 175
